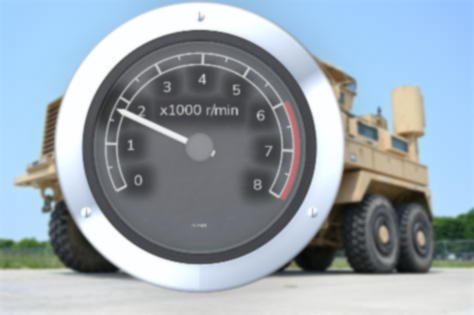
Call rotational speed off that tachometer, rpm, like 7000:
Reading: 1750
